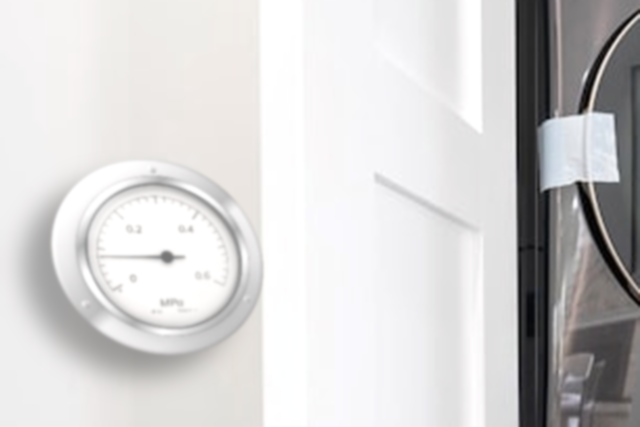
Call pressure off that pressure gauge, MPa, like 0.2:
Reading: 0.08
